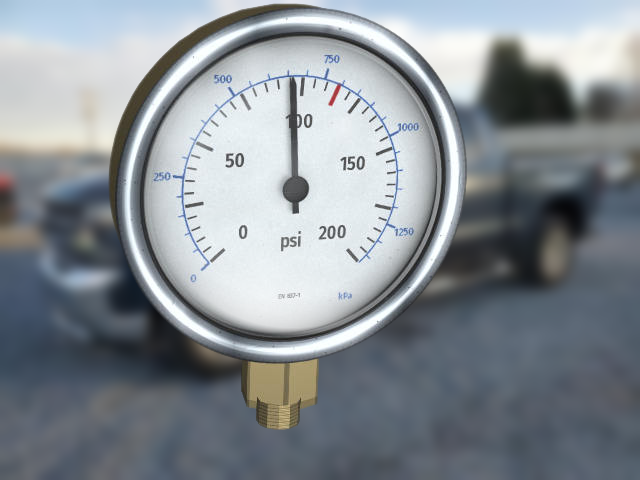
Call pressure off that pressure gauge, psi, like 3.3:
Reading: 95
